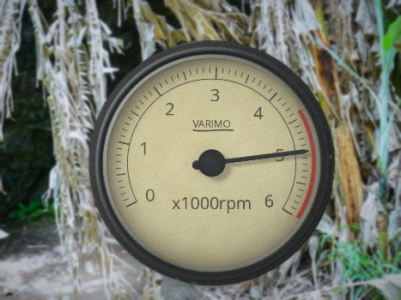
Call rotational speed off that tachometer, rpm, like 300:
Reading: 5000
